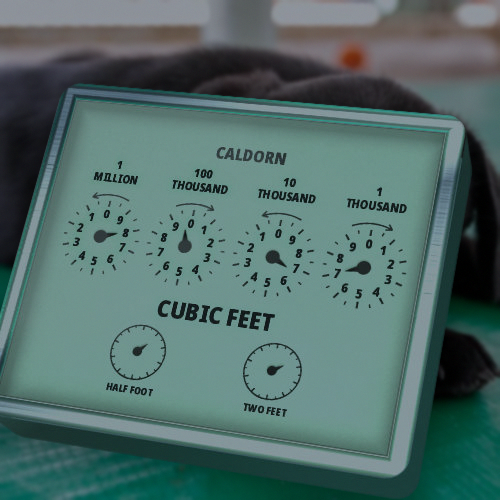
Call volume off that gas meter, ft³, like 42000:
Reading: 796700
